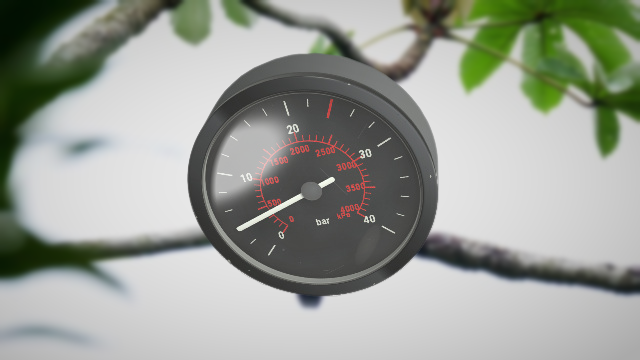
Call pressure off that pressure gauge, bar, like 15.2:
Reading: 4
